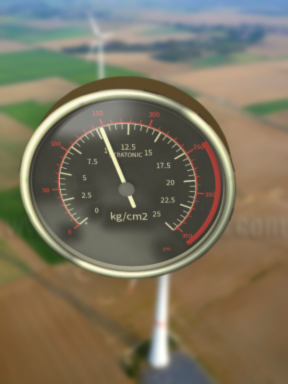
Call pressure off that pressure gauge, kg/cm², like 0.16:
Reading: 10.5
